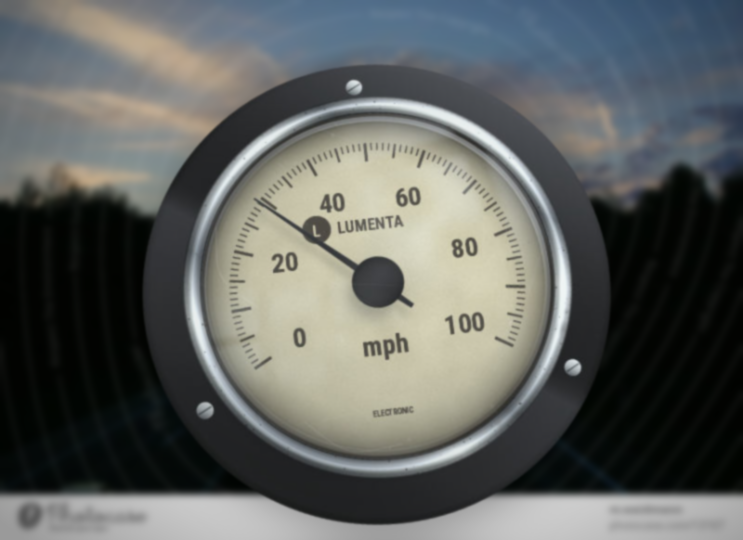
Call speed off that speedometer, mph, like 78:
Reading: 29
